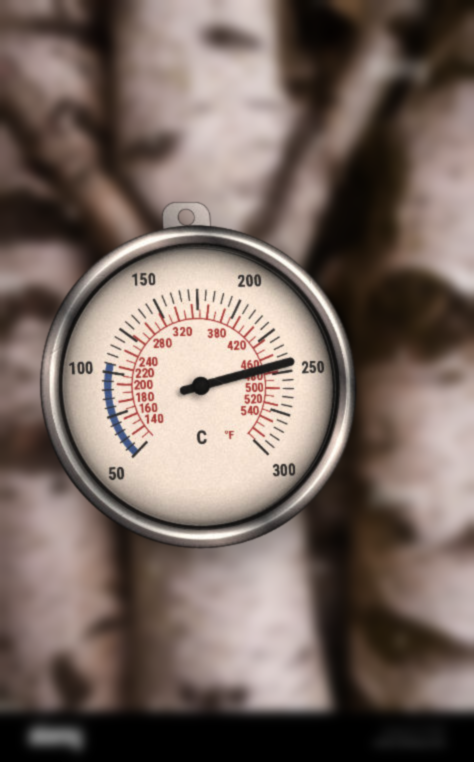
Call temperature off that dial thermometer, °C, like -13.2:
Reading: 245
